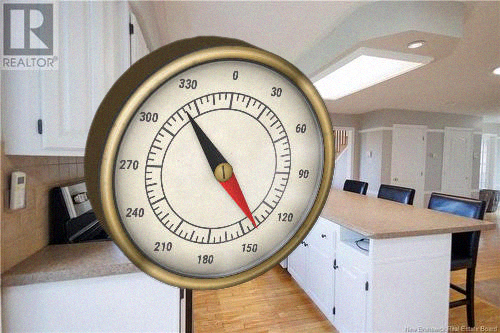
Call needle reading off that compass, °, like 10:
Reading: 140
